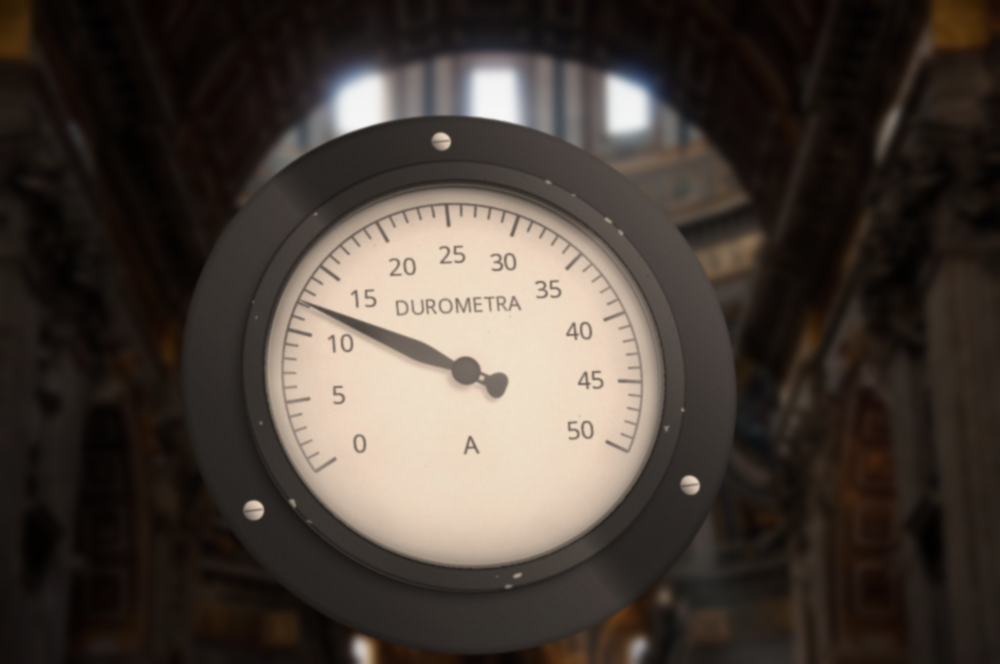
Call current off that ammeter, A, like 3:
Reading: 12
